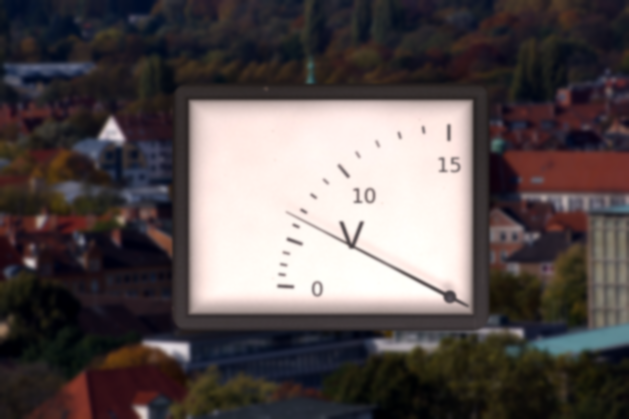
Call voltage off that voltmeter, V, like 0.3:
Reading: 6.5
